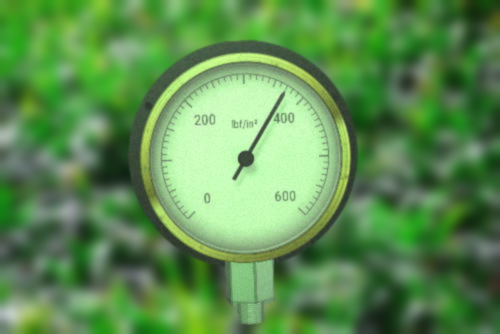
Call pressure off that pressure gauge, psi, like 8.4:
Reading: 370
